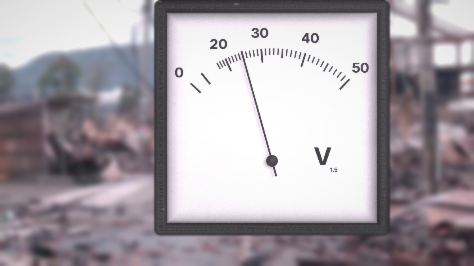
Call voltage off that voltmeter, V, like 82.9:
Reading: 25
